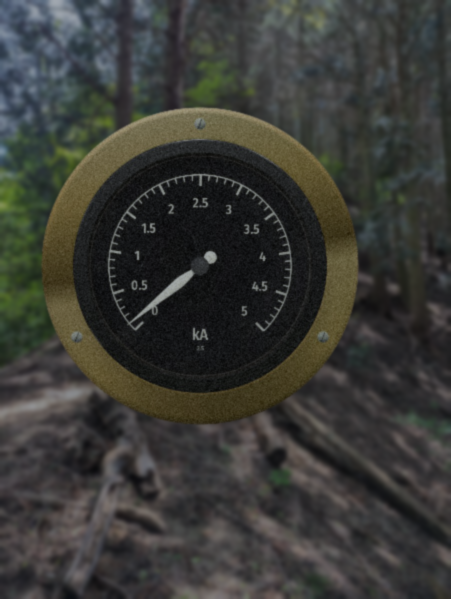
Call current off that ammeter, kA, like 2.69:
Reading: 0.1
